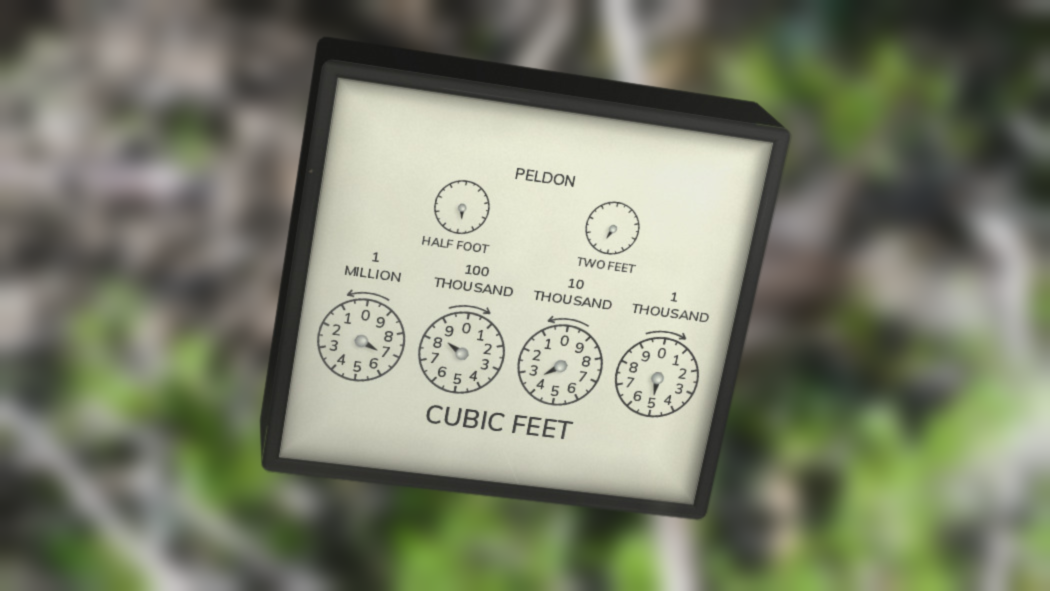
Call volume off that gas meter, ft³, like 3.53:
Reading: 683500
